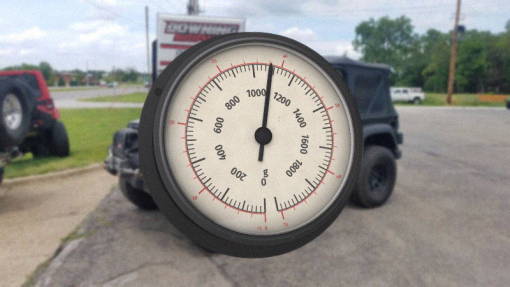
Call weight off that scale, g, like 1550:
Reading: 1080
